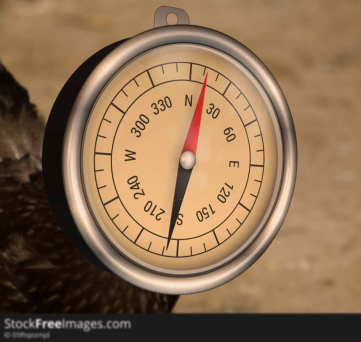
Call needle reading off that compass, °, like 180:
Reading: 10
